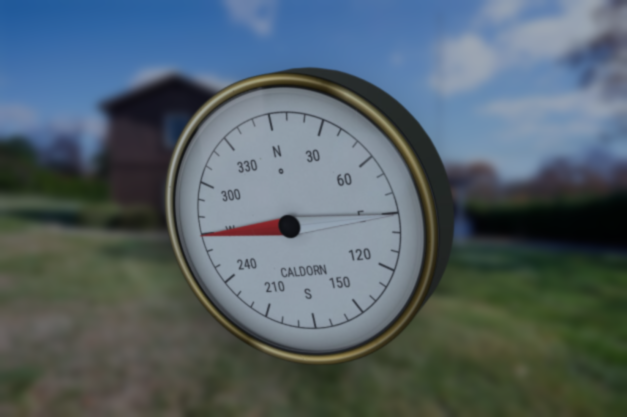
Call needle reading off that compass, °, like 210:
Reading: 270
